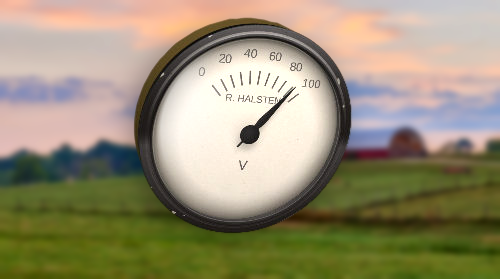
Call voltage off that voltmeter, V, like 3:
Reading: 90
